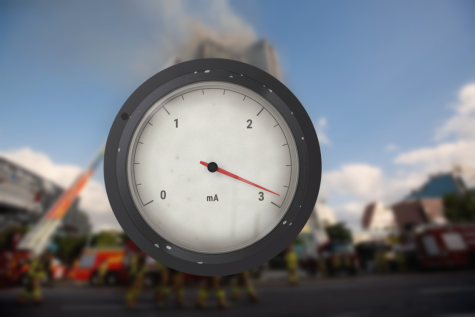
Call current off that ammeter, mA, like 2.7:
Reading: 2.9
